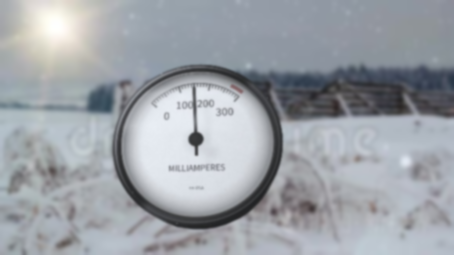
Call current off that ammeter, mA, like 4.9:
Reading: 150
